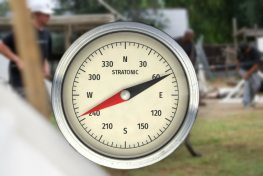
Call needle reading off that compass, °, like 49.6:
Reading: 245
